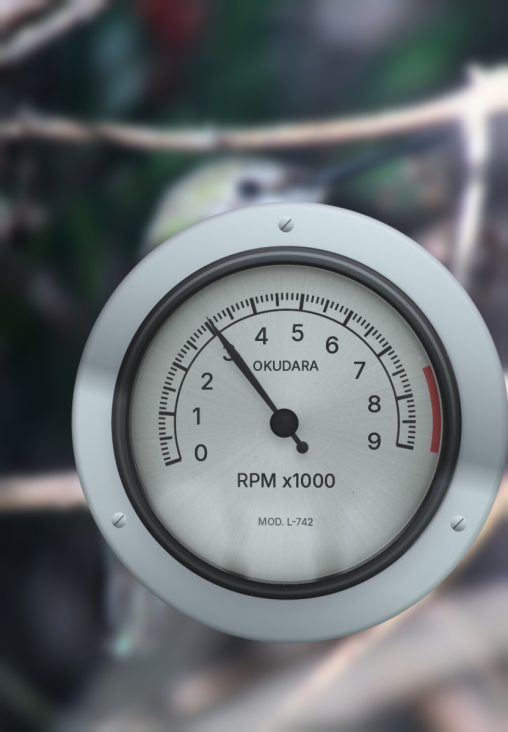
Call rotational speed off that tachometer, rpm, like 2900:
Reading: 3100
